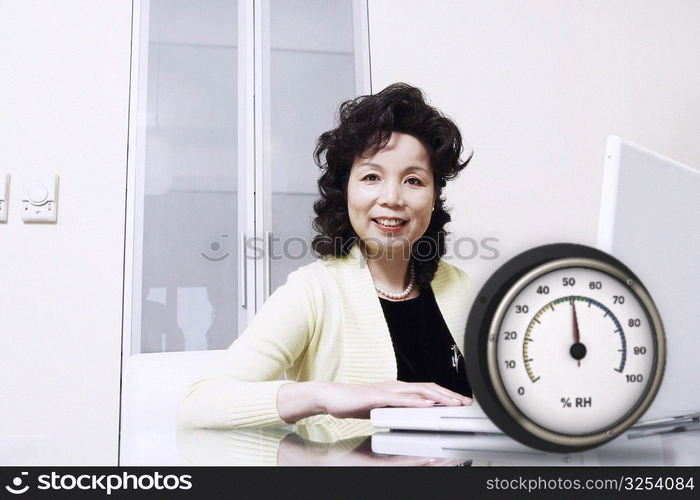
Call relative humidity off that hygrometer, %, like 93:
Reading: 50
